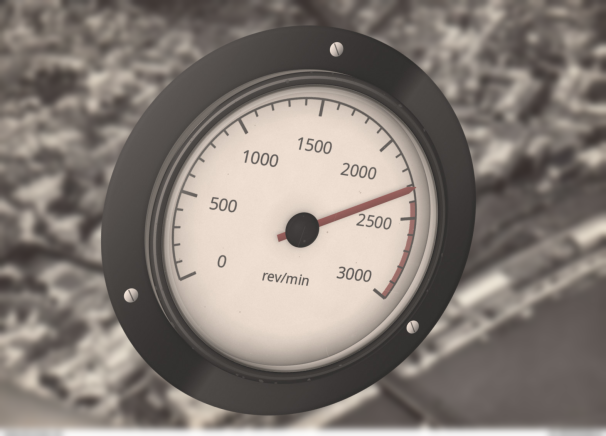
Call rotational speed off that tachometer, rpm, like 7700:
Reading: 2300
